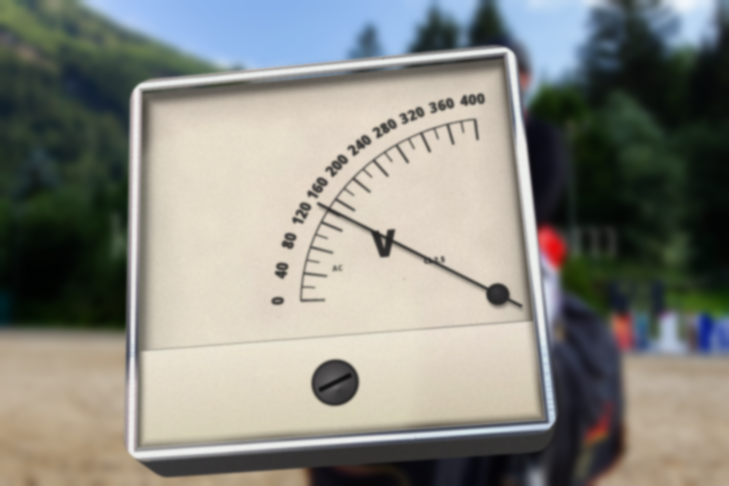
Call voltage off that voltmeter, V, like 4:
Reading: 140
